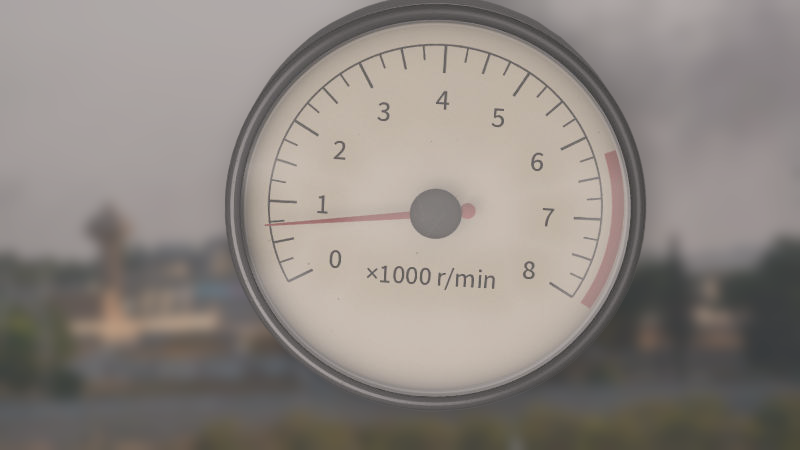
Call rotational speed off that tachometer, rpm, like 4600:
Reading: 750
